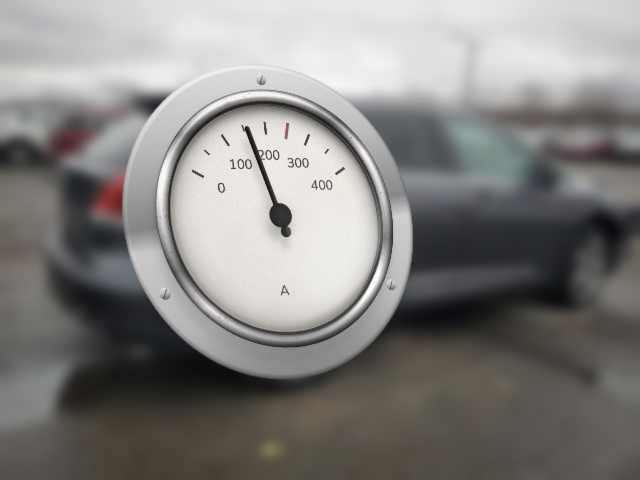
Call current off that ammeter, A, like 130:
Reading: 150
